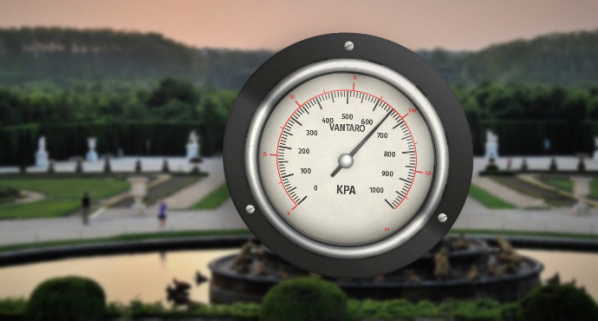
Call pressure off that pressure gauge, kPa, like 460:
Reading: 650
